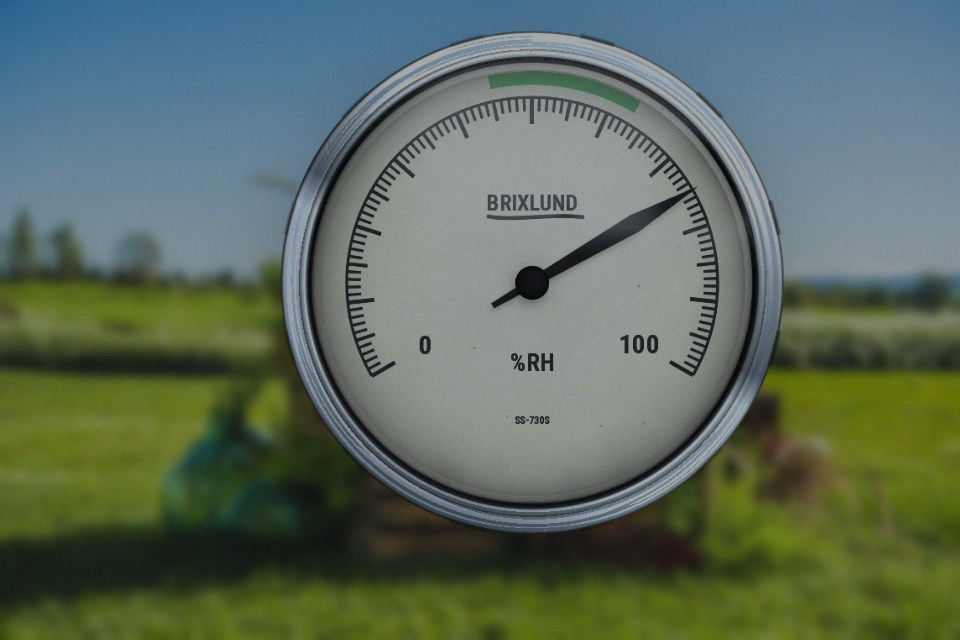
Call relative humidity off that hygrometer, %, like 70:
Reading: 75
